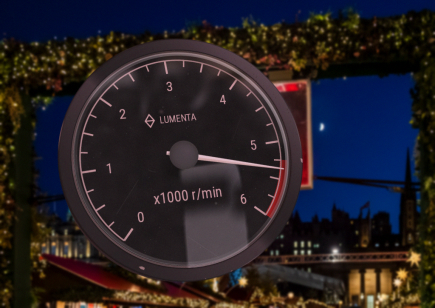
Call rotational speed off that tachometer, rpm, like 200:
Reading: 5375
